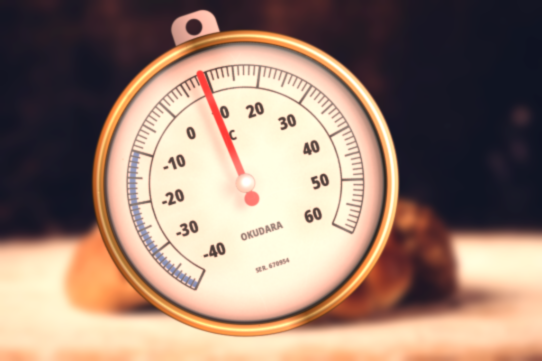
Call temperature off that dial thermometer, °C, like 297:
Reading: 9
